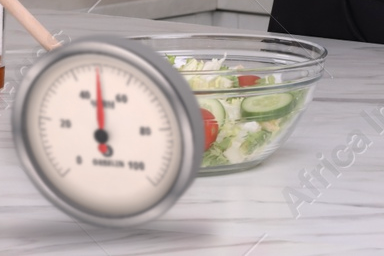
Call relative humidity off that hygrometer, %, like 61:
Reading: 50
